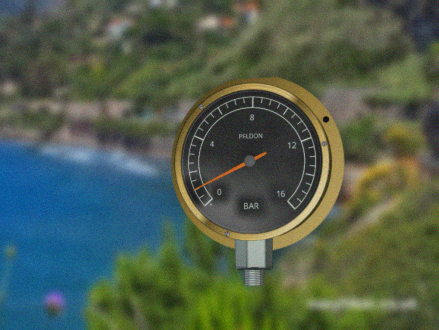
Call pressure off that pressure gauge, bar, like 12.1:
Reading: 1
